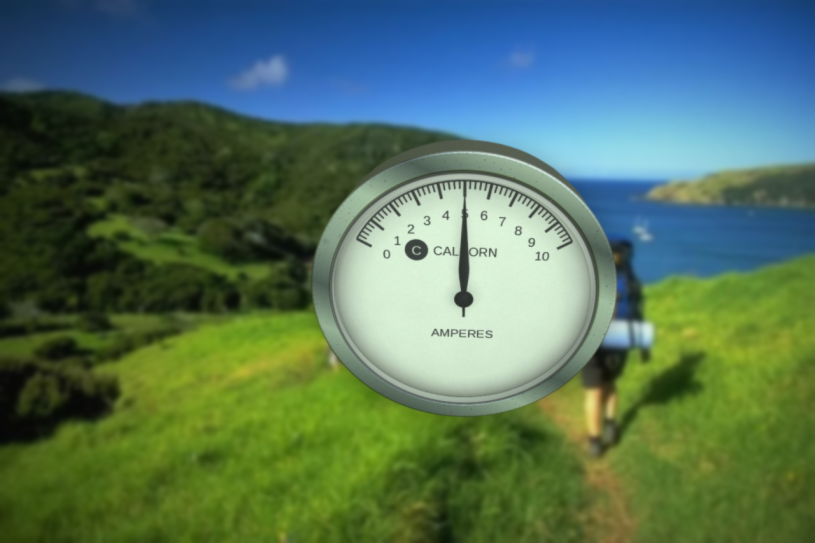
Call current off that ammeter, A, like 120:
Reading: 5
